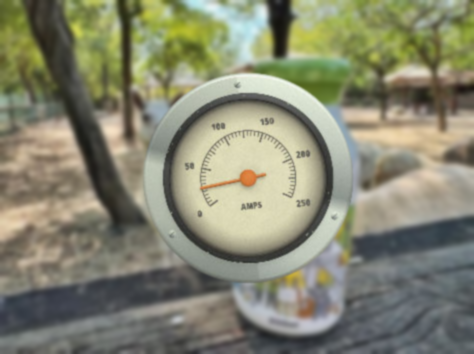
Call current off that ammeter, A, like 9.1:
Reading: 25
